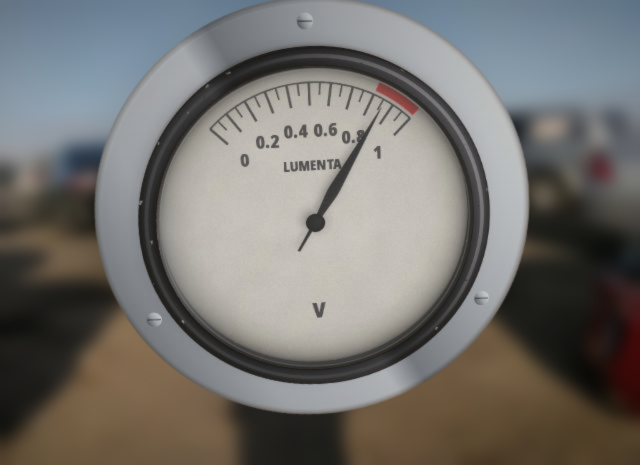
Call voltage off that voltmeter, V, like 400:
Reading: 0.85
